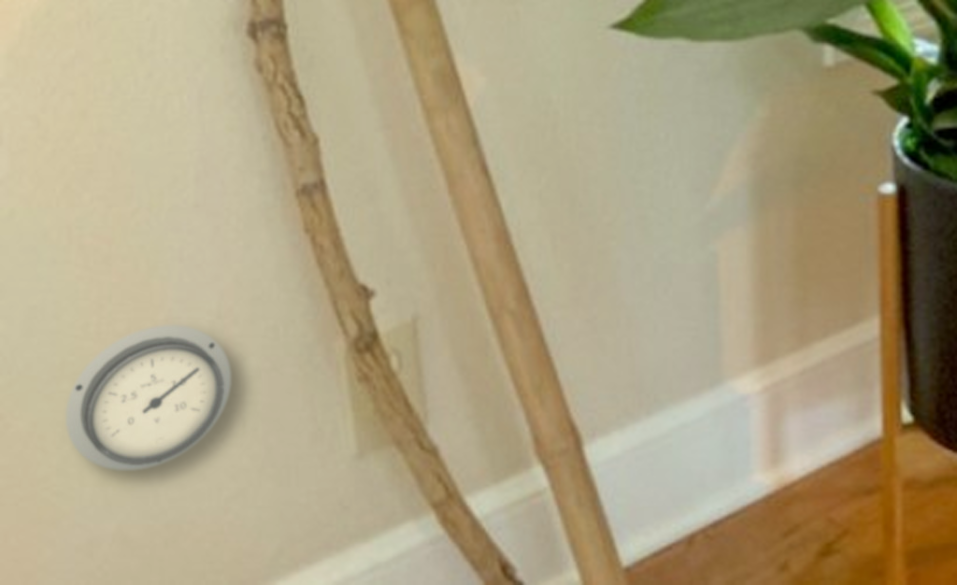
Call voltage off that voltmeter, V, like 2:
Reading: 7.5
